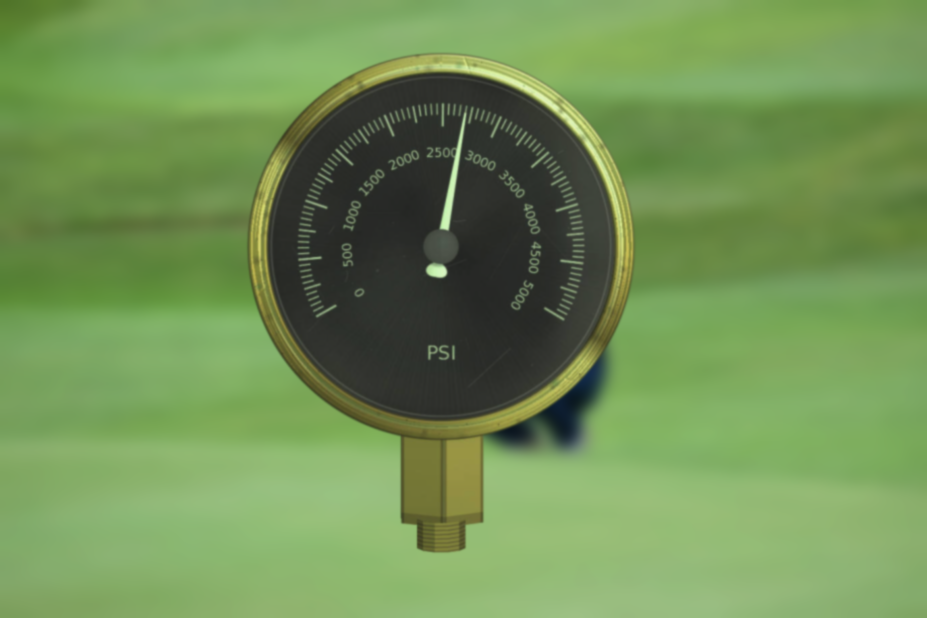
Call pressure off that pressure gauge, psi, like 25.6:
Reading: 2700
